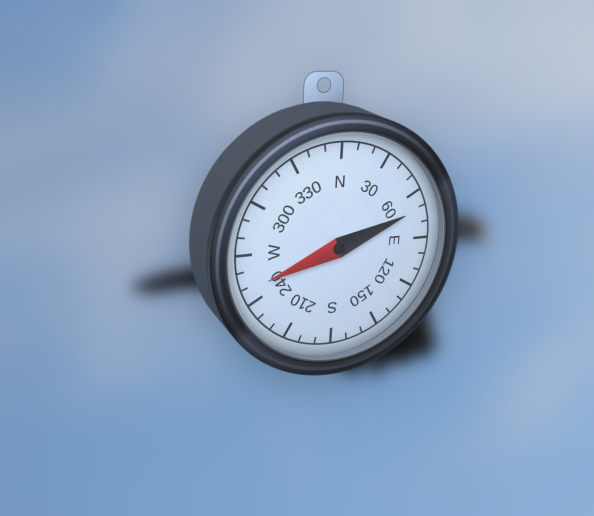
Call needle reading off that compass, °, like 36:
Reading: 250
